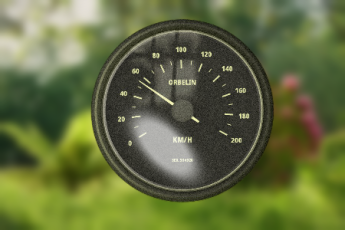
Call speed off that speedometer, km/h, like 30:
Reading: 55
